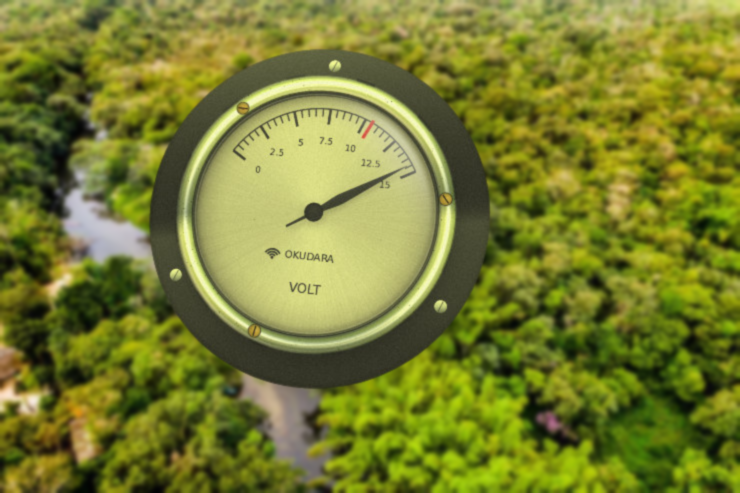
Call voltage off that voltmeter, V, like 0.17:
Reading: 14.5
